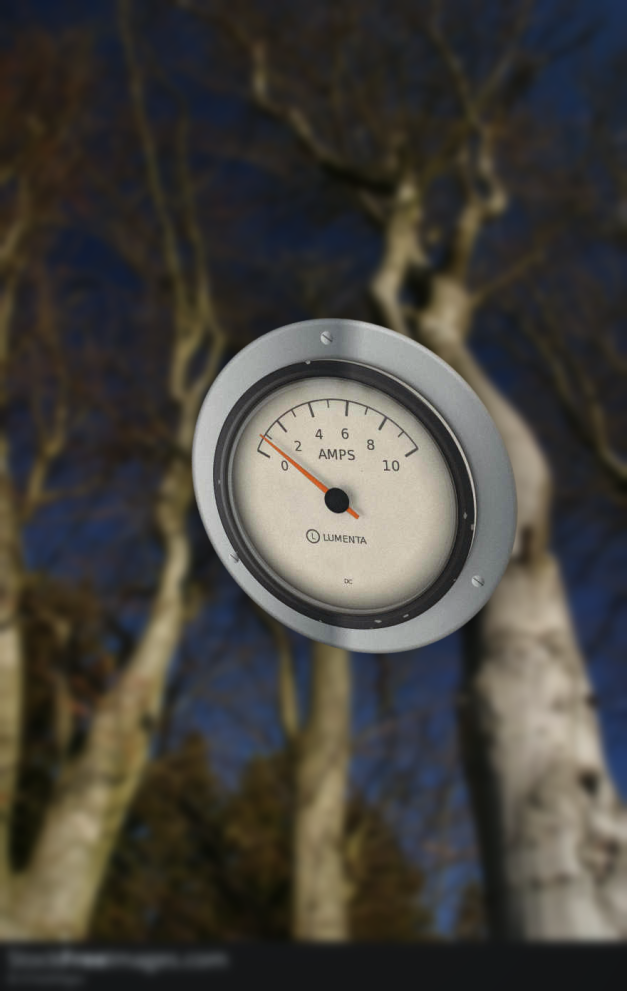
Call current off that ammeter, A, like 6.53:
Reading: 1
